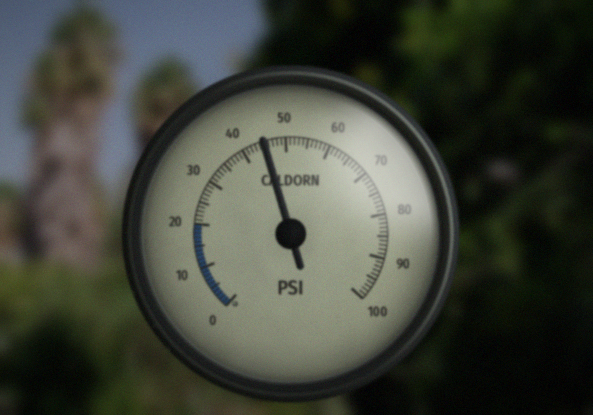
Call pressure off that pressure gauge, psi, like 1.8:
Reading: 45
